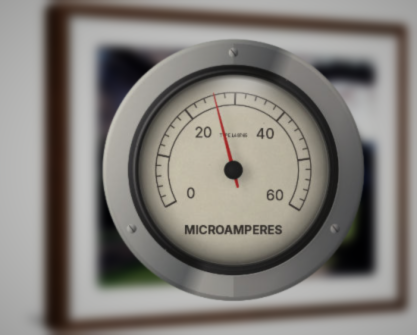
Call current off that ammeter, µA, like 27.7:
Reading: 26
